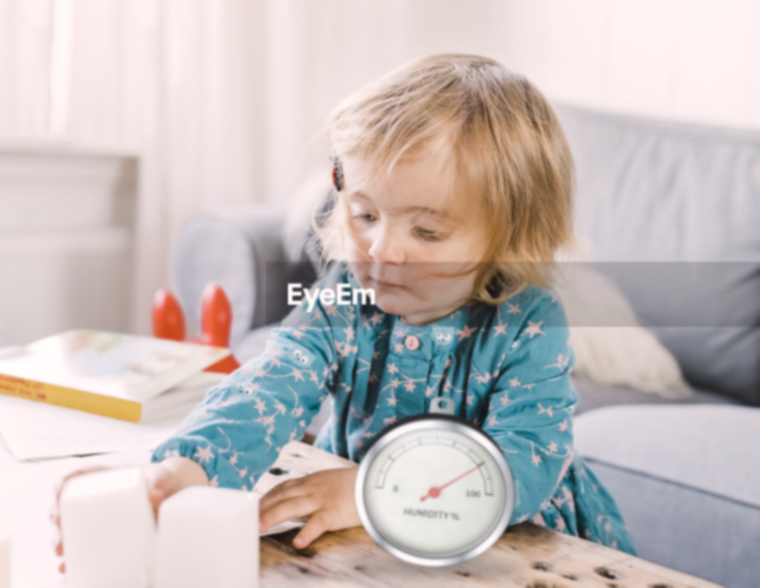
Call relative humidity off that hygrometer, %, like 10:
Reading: 80
